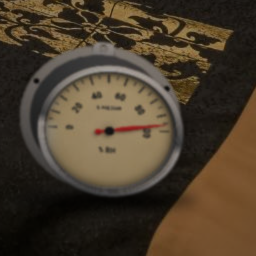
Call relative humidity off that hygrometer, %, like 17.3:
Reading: 95
